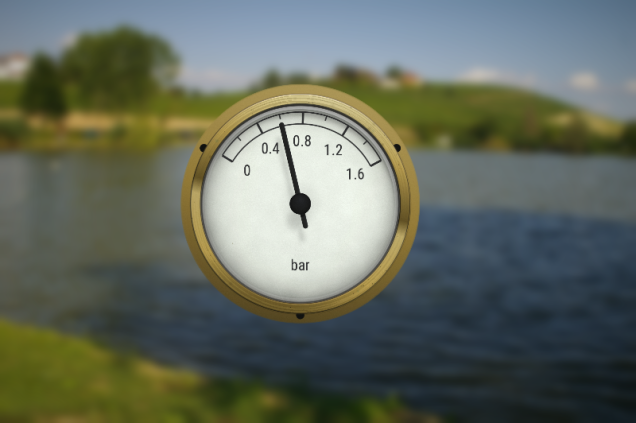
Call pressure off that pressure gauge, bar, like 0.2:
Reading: 0.6
